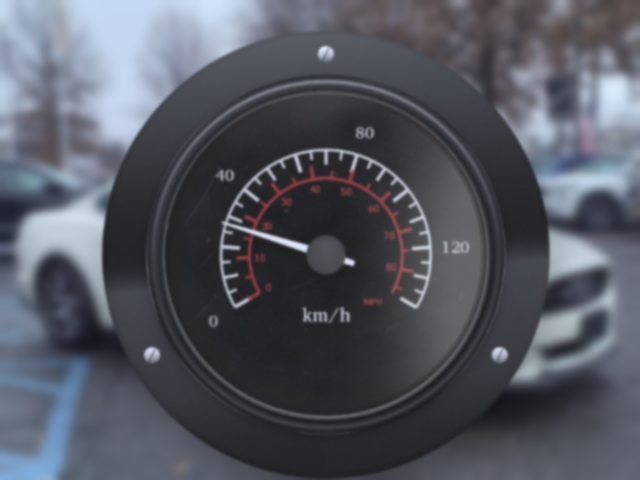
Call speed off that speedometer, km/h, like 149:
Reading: 27.5
